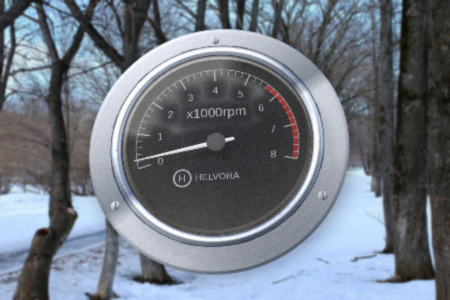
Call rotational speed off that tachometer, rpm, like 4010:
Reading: 200
